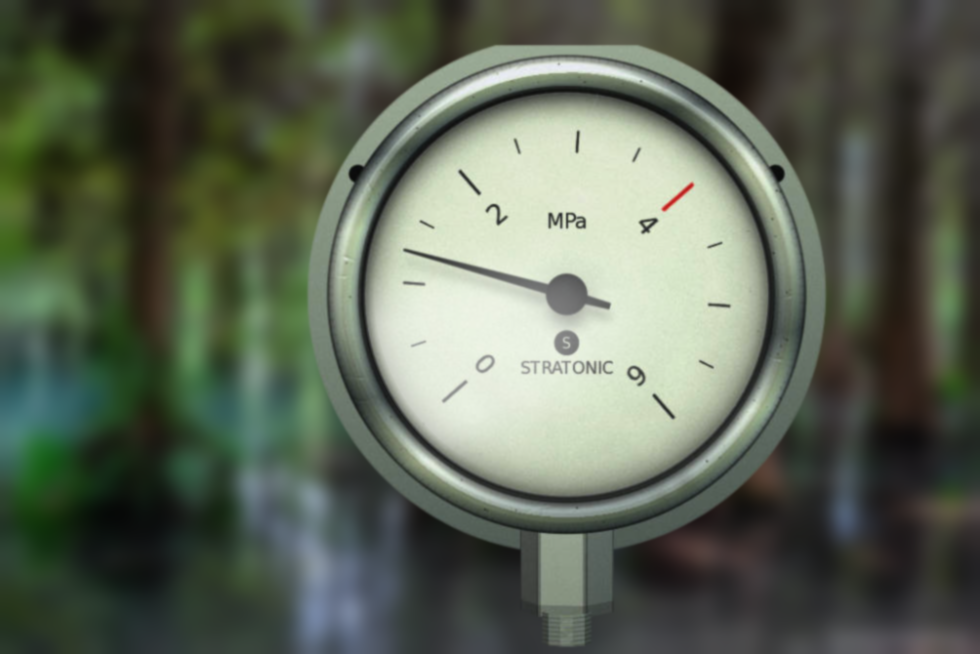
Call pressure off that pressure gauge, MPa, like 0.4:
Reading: 1.25
